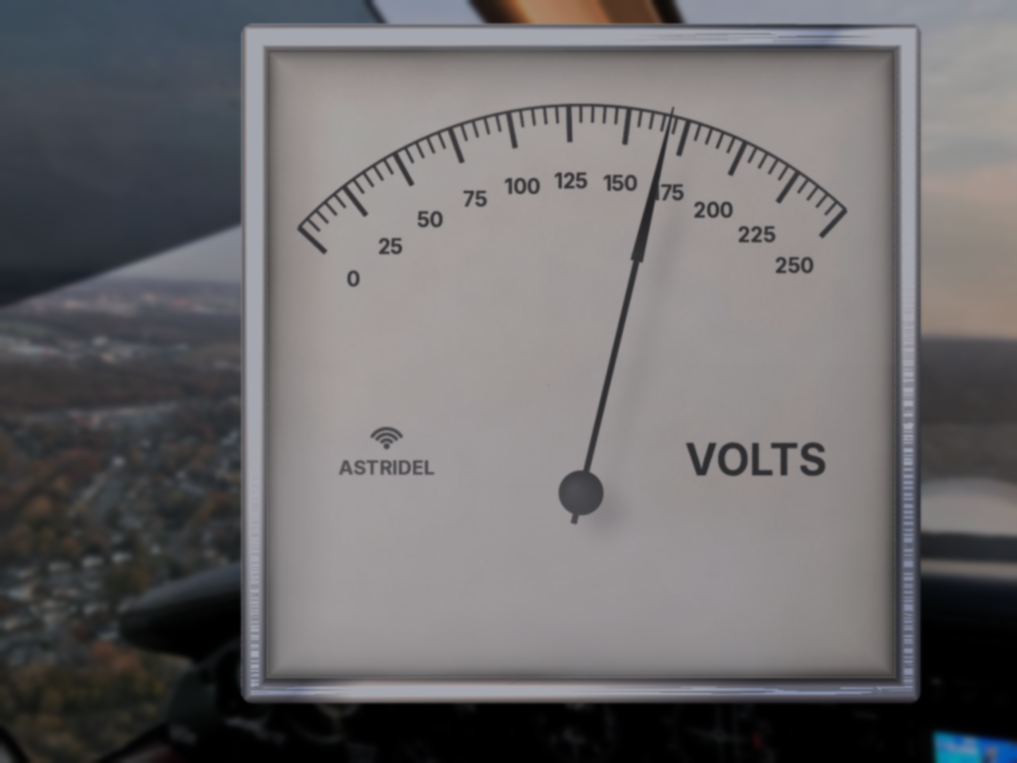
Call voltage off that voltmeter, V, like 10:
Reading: 167.5
